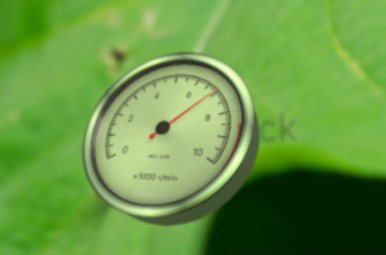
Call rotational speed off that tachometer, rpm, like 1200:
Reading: 7000
